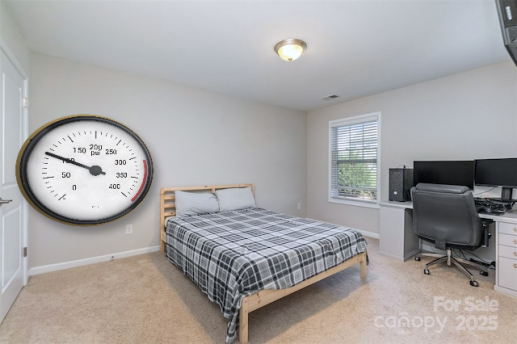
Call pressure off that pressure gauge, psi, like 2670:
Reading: 100
